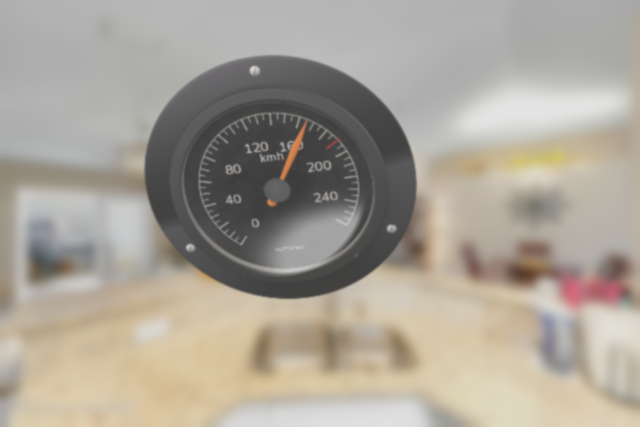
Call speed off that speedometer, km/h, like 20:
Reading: 165
